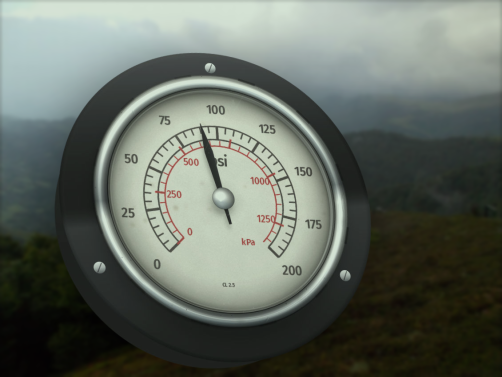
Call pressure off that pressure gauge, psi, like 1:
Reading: 90
